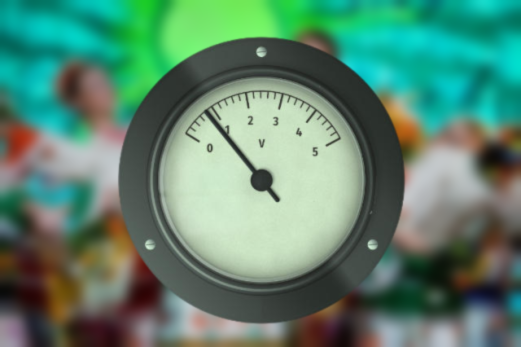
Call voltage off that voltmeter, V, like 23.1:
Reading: 0.8
